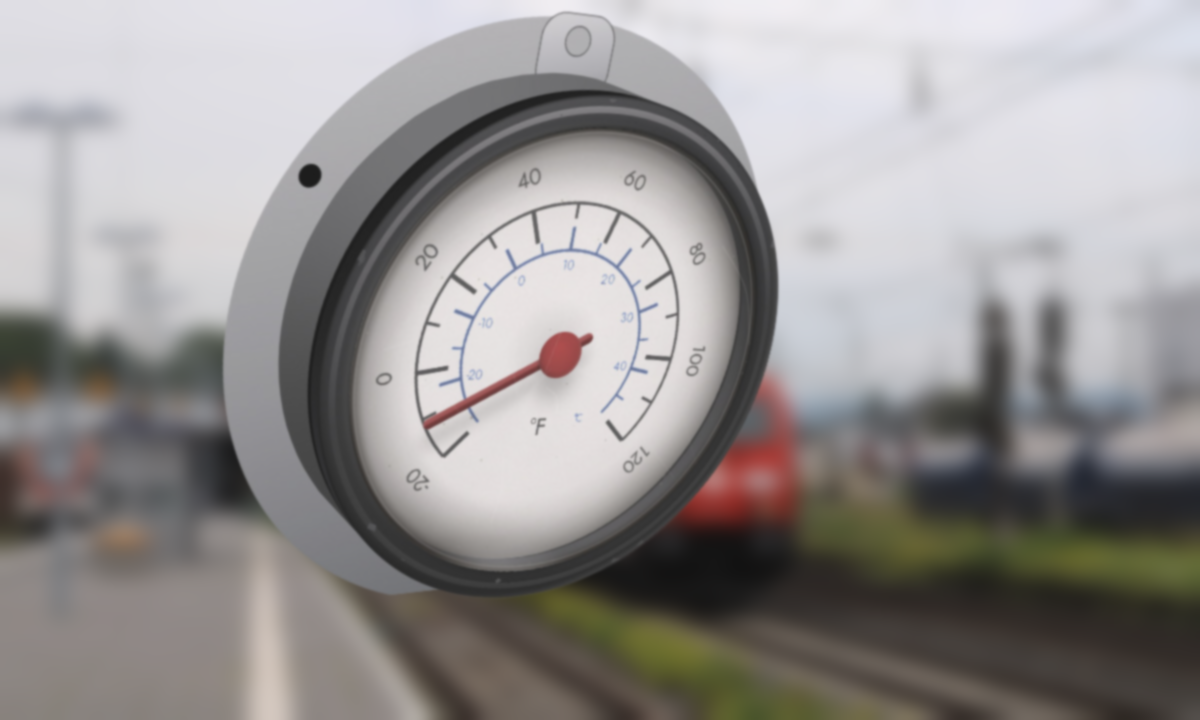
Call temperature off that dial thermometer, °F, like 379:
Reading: -10
